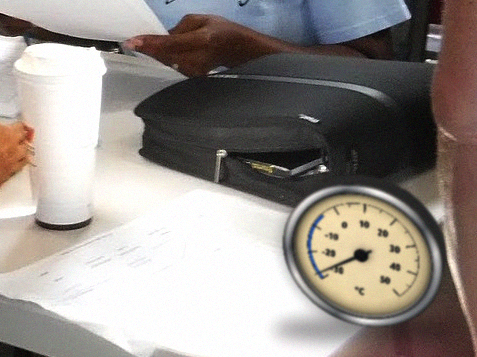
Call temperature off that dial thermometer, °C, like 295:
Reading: -27.5
